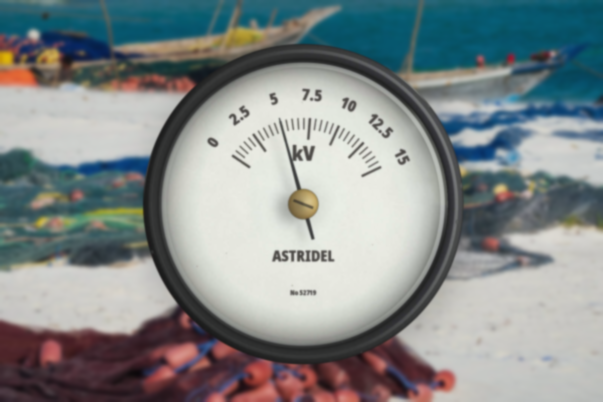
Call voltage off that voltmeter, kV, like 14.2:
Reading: 5
